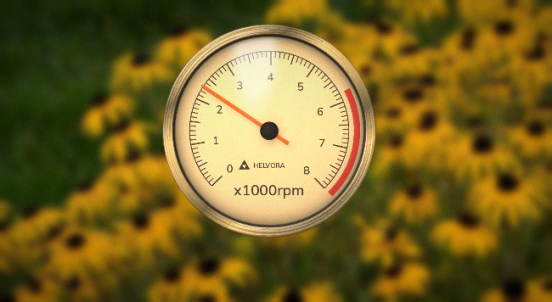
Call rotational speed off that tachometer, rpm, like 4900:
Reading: 2300
